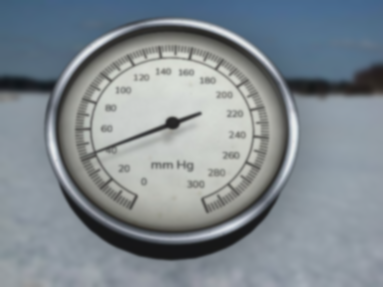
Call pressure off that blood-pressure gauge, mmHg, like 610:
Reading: 40
